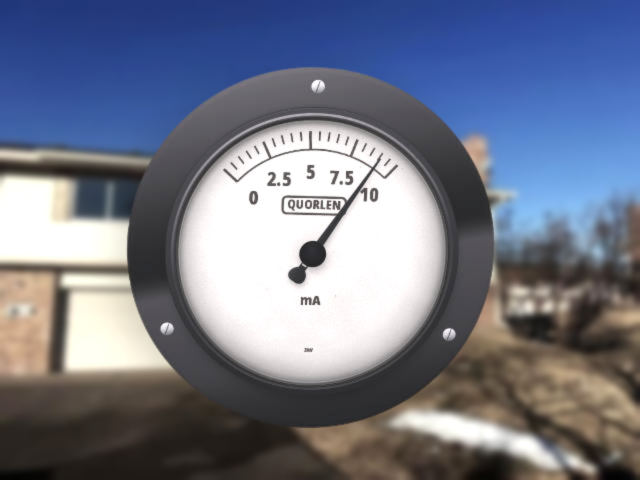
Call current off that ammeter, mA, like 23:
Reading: 9
